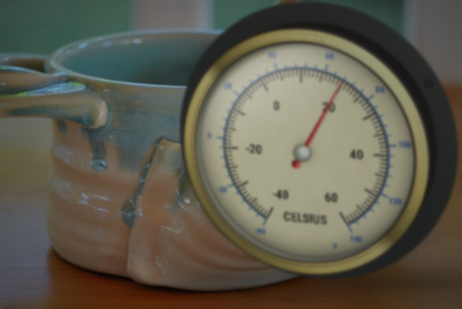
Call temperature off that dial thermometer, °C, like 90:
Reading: 20
